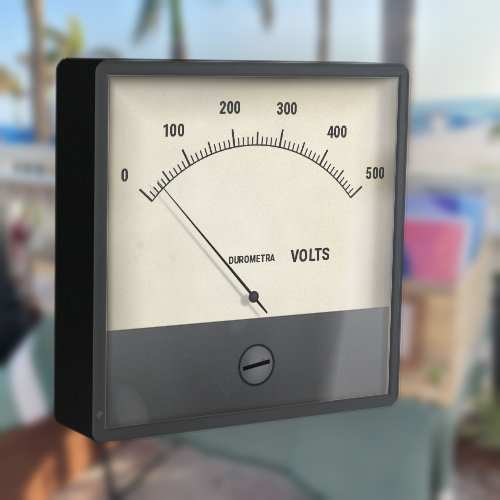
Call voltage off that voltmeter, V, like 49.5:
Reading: 30
